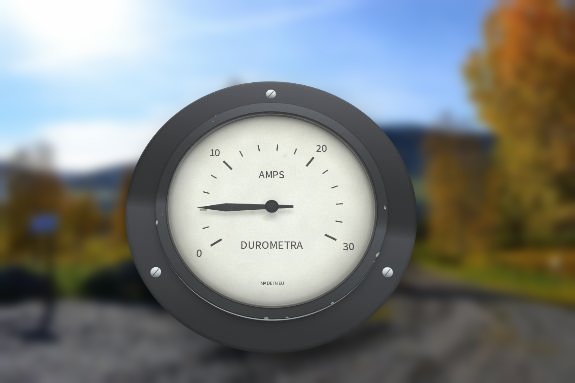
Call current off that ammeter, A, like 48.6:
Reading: 4
